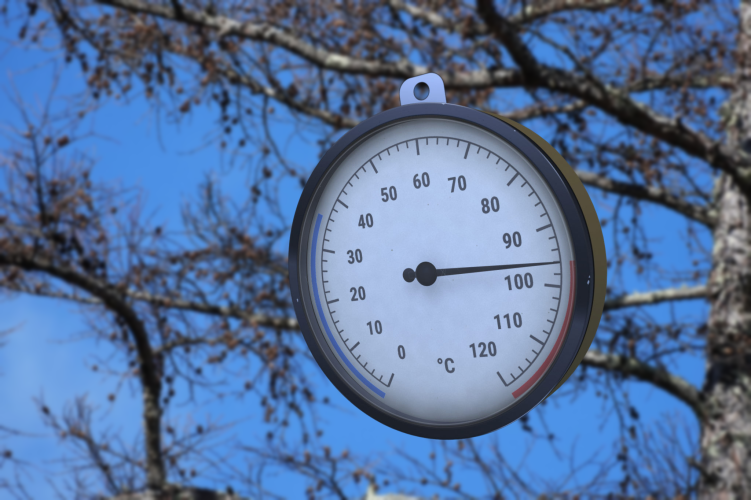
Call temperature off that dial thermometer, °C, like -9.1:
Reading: 96
